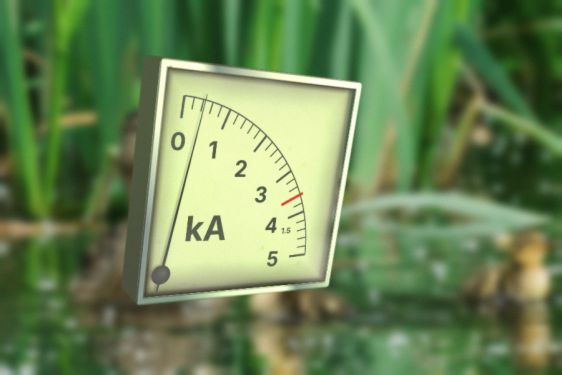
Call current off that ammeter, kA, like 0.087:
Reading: 0.4
